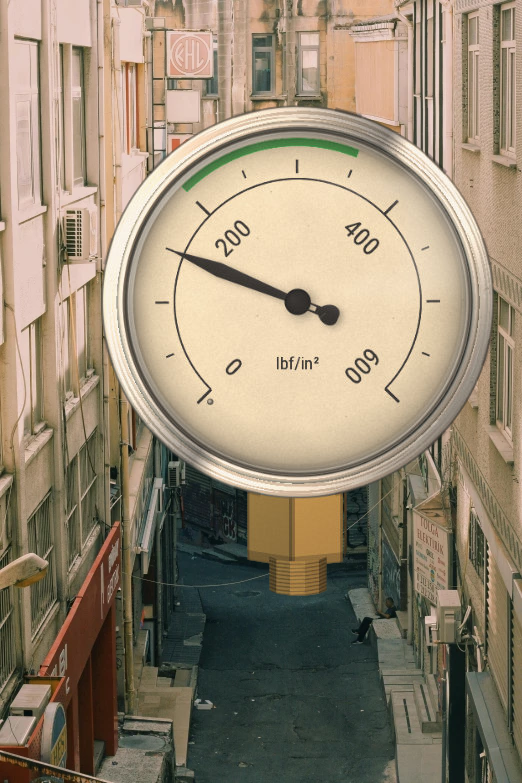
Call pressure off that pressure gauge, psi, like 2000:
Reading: 150
